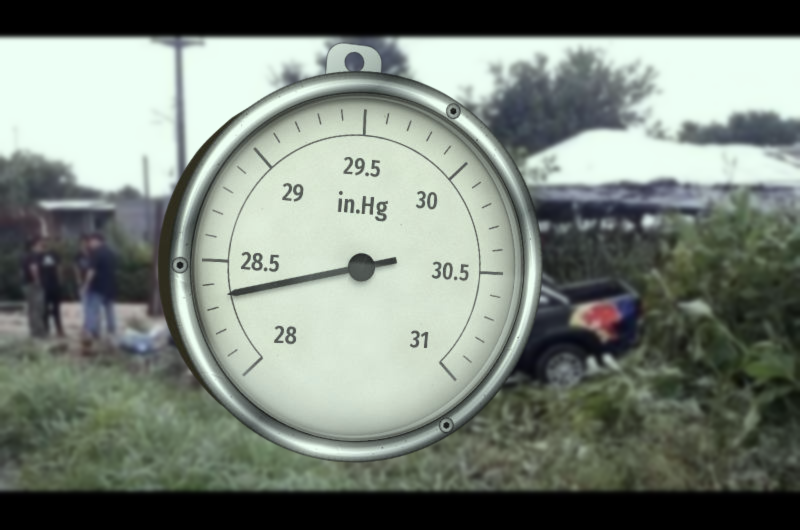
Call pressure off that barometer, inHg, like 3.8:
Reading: 28.35
